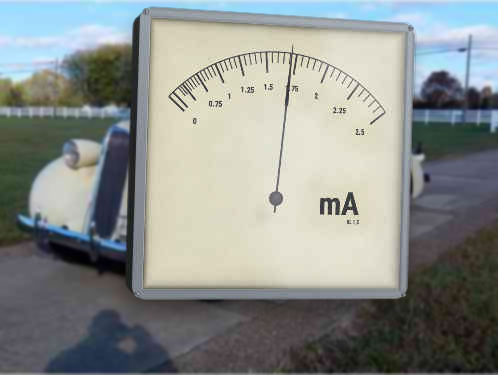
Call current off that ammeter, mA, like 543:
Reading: 1.7
